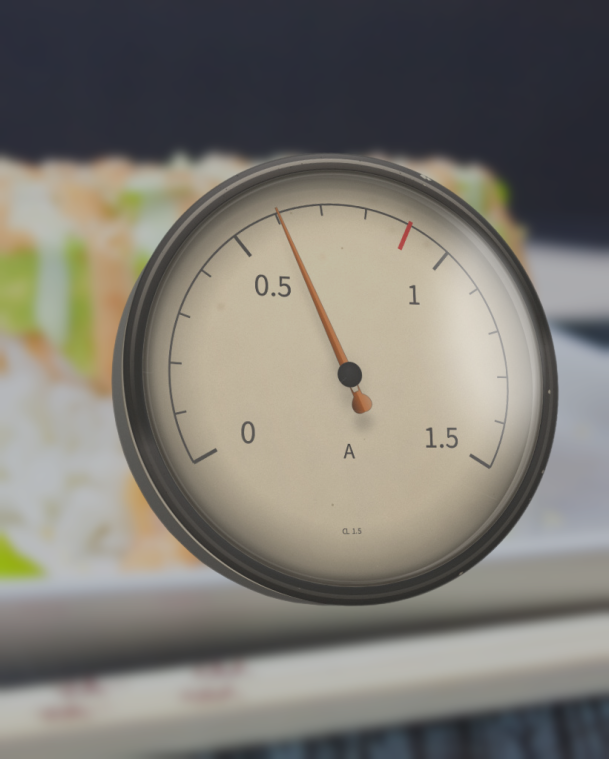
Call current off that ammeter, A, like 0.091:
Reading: 0.6
